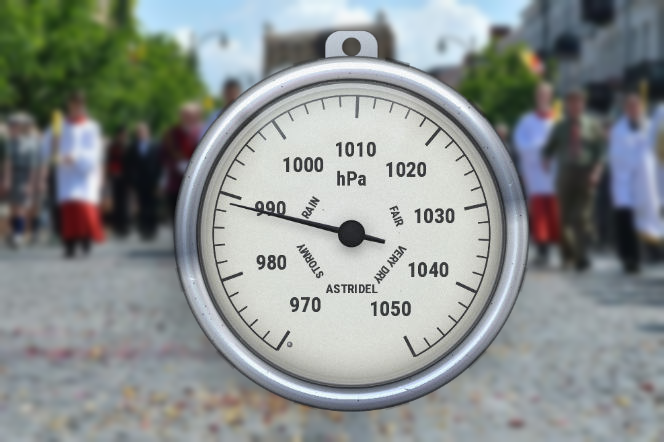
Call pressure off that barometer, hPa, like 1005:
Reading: 989
